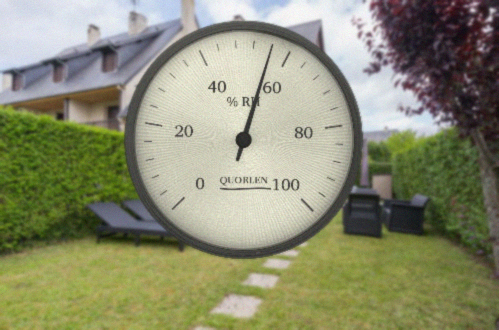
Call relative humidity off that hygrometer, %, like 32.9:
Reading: 56
